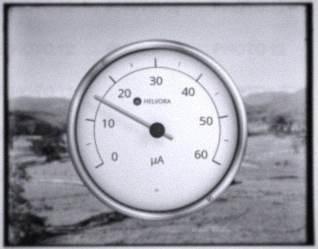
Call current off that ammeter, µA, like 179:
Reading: 15
